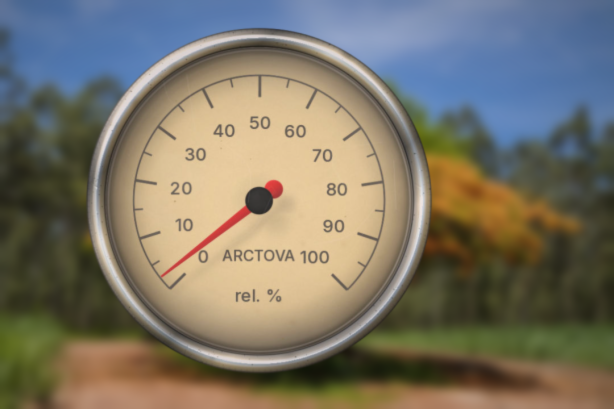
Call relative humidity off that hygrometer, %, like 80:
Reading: 2.5
